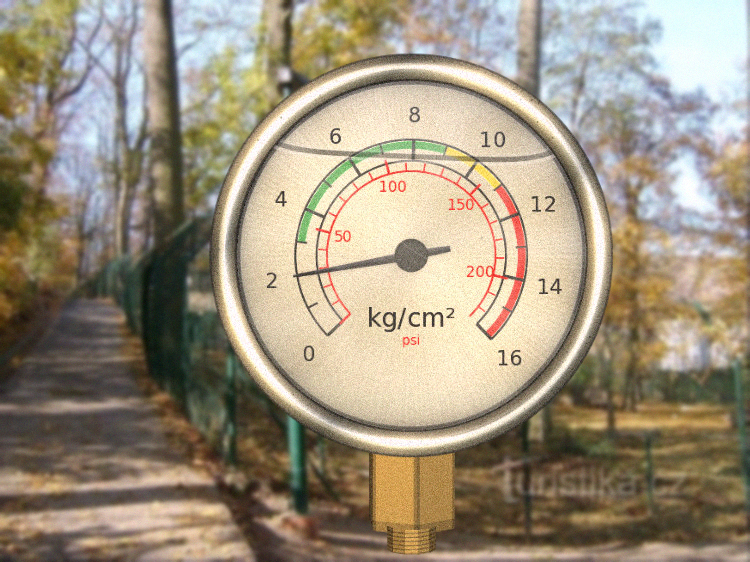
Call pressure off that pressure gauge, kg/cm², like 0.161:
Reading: 2
